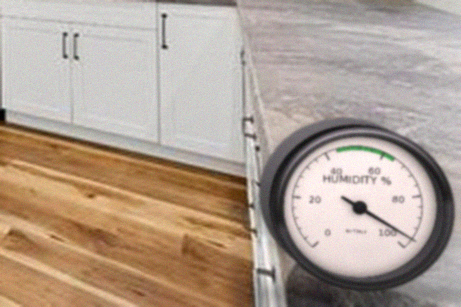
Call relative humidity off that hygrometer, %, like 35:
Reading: 96
